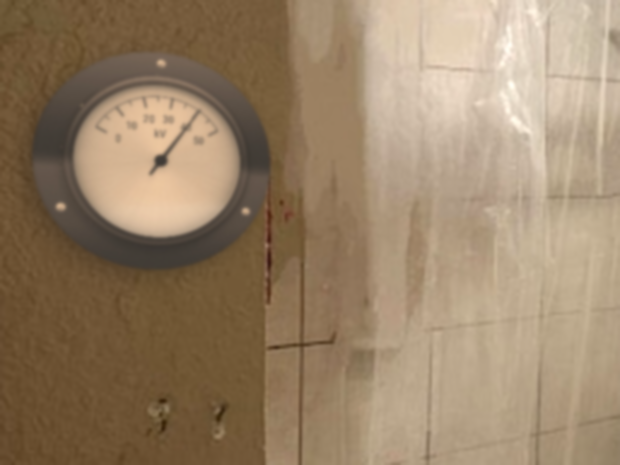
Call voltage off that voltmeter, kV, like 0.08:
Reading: 40
